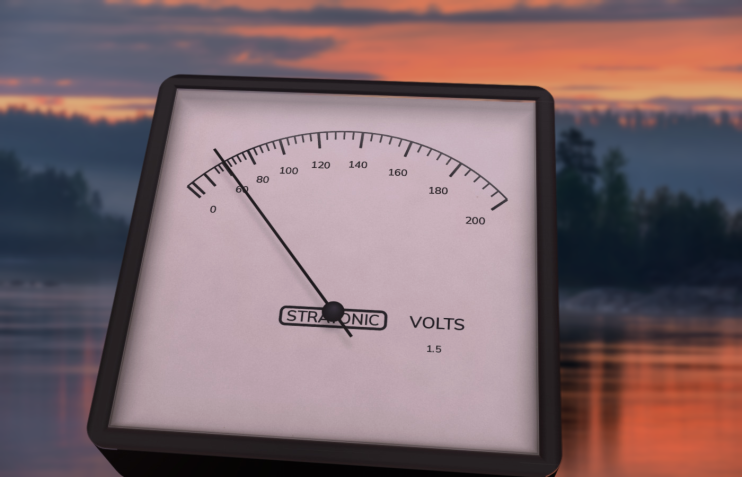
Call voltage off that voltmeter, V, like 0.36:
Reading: 60
